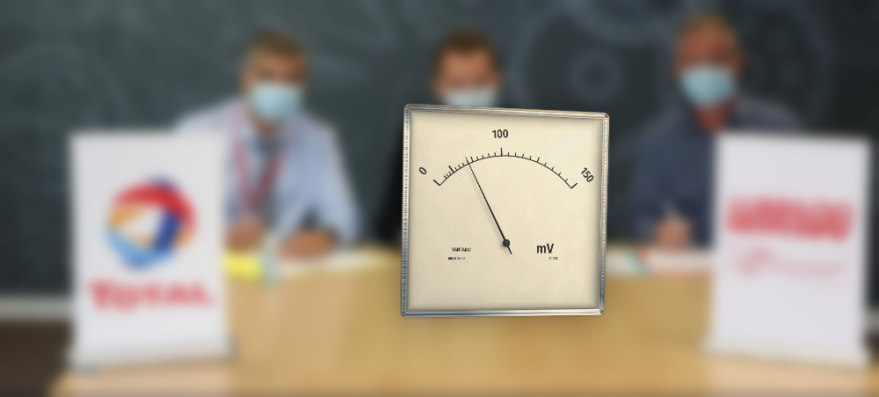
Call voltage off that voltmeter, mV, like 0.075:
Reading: 70
